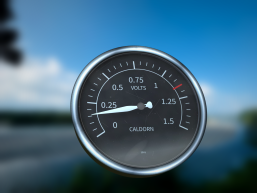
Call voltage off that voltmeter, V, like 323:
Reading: 0.15
